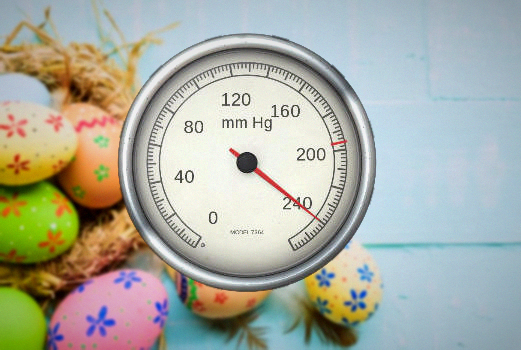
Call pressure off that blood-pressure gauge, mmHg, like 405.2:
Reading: 240
